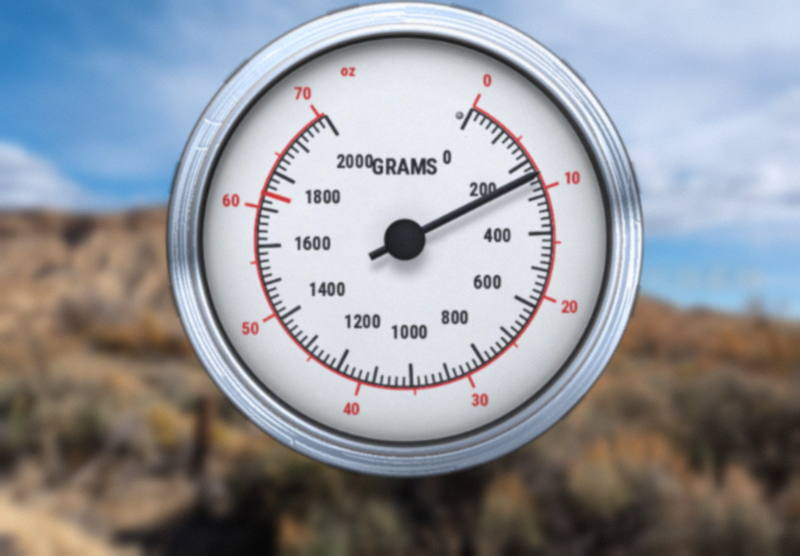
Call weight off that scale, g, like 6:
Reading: 240
